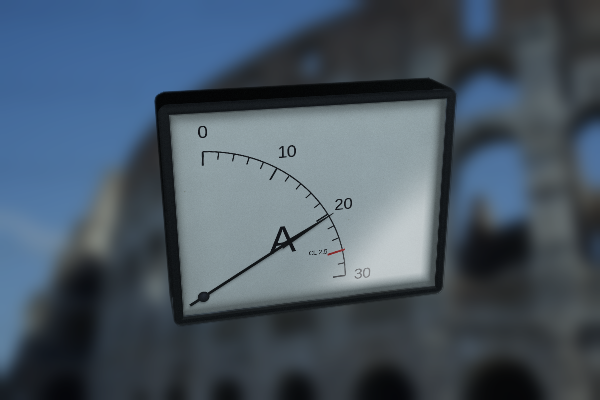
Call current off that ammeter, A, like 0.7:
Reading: 20
